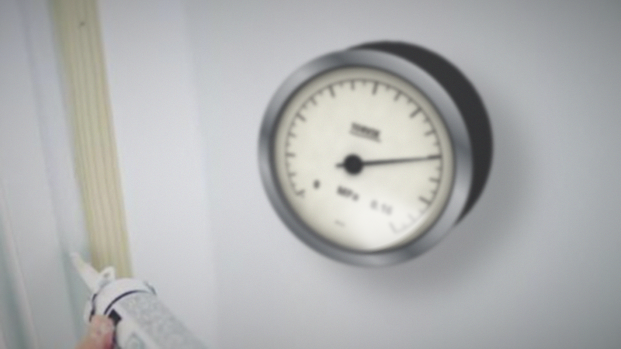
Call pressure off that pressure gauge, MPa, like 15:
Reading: 0.12
